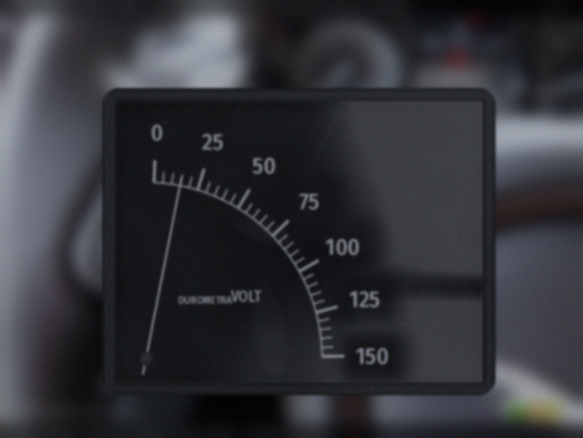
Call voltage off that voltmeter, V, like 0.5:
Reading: 15
